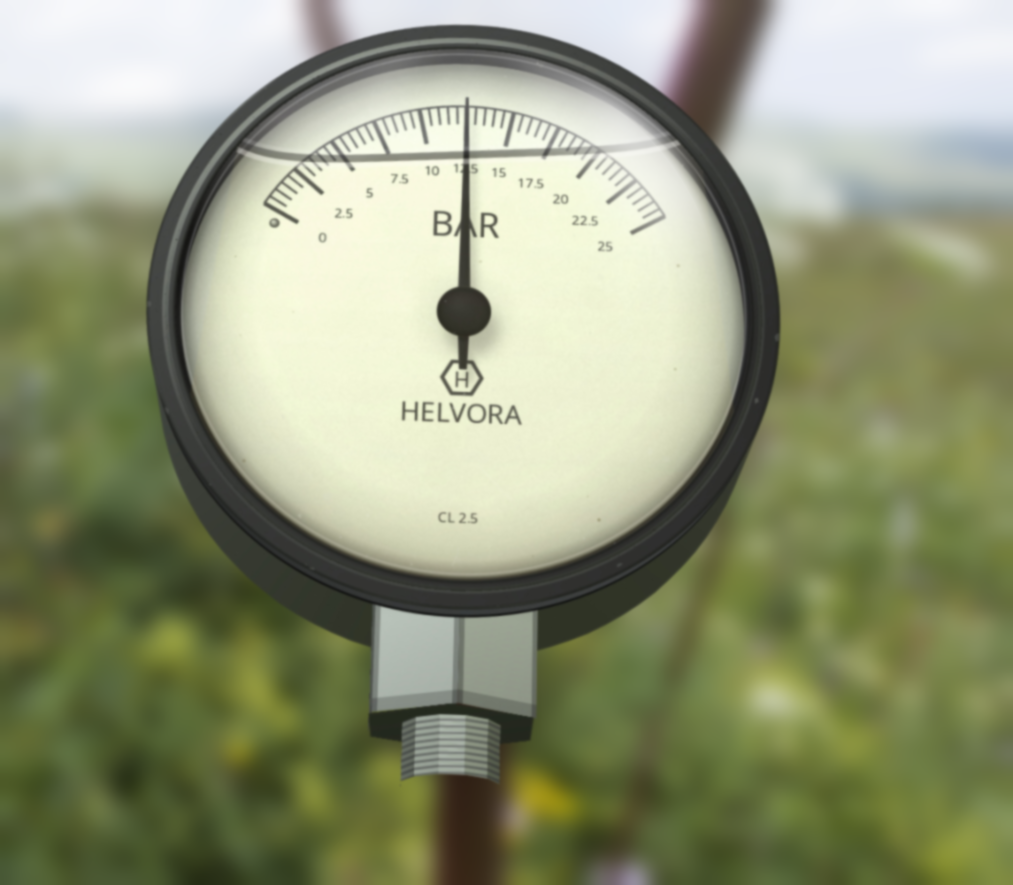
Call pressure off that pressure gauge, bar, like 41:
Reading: 12.5
